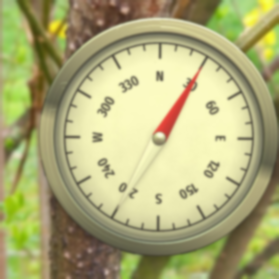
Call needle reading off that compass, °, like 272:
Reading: 30
